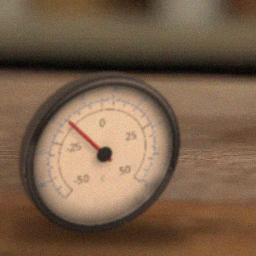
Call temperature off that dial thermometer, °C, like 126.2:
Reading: -15
